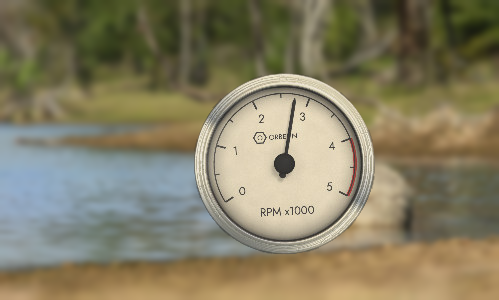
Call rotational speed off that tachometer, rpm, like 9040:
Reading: 2750
